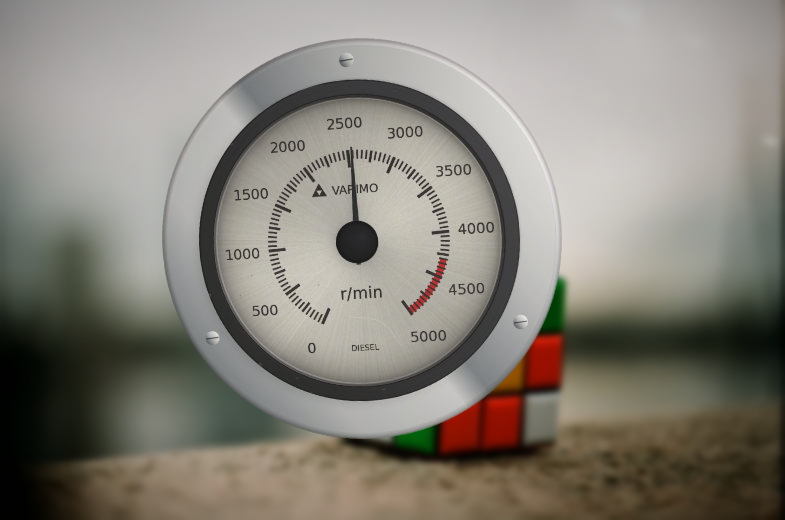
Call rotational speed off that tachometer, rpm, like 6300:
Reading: 2550
